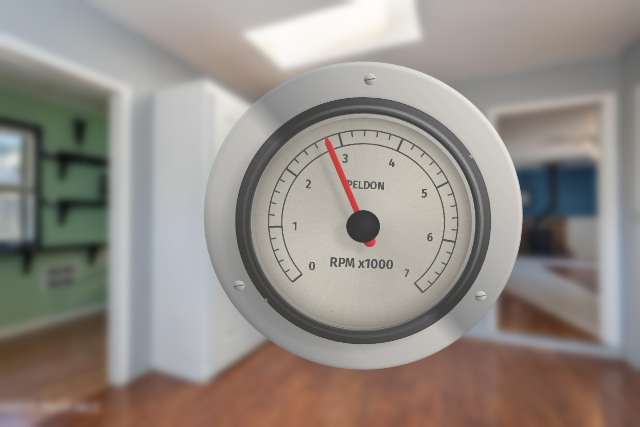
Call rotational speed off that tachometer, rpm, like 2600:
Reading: 2800
